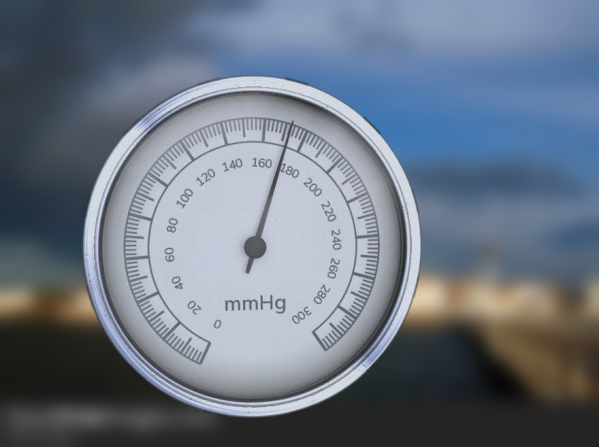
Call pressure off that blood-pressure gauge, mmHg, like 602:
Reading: 172
